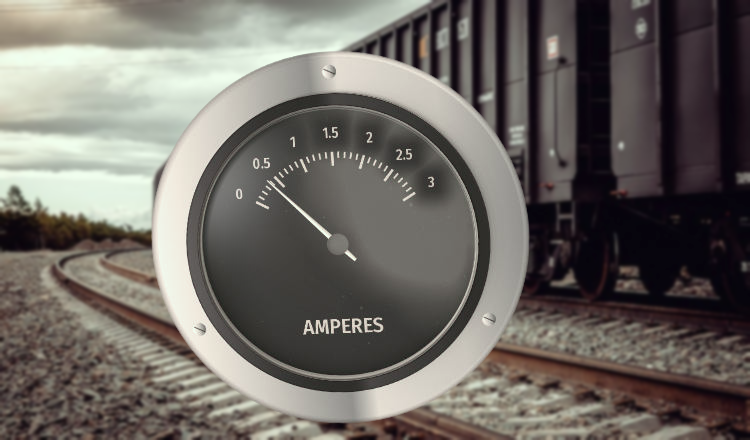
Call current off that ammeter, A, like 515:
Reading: 0.4
